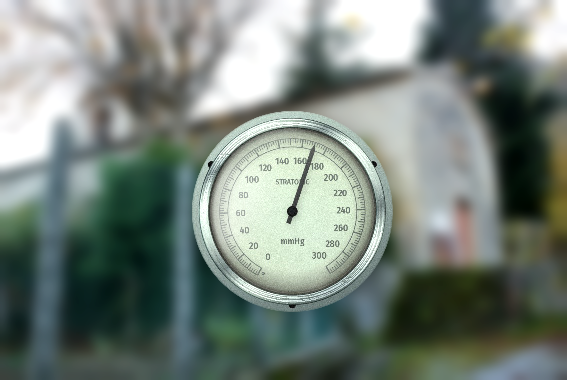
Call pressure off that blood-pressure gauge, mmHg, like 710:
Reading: 170
